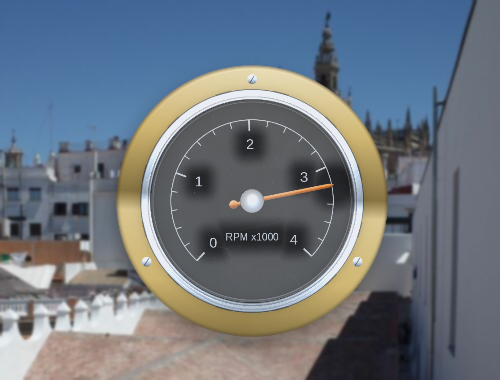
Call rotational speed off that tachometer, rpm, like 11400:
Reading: 3200
